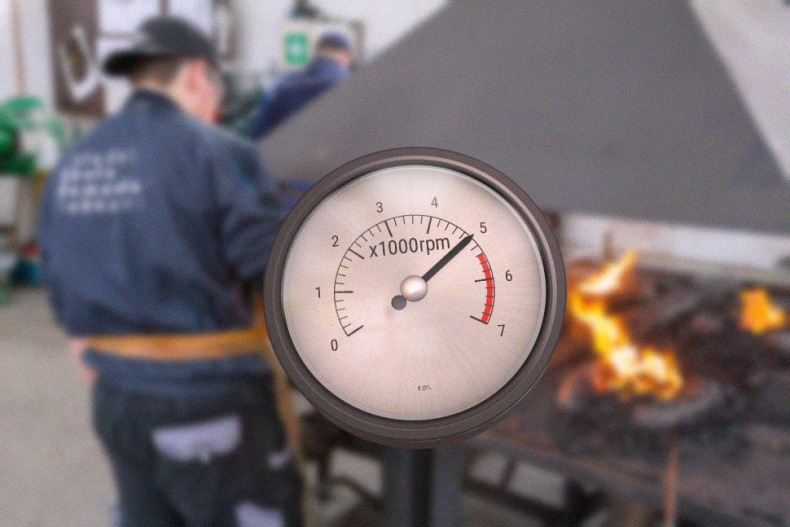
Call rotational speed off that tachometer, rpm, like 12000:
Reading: 5000
